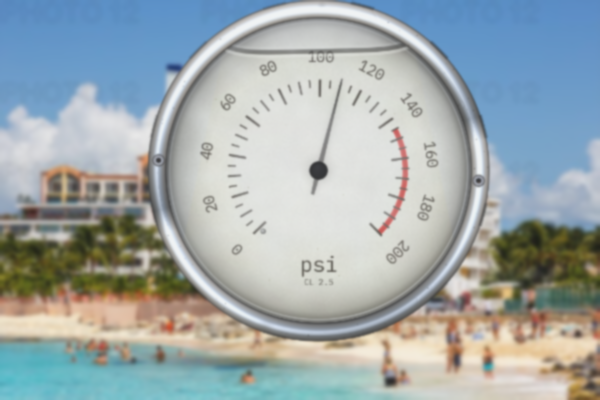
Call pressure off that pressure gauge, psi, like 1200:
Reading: 110
